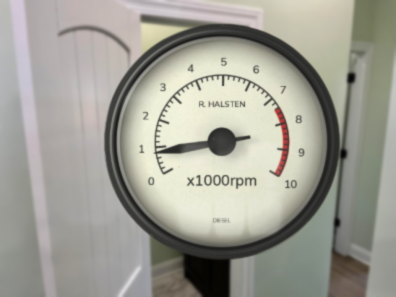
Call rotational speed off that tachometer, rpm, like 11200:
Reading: 800
